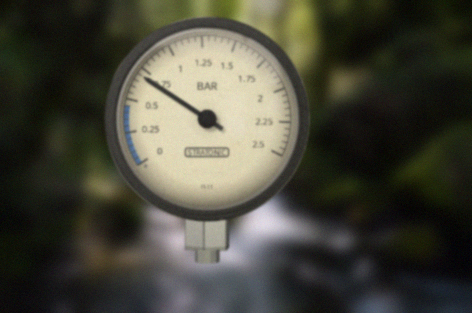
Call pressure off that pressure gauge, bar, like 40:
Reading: 0.7
